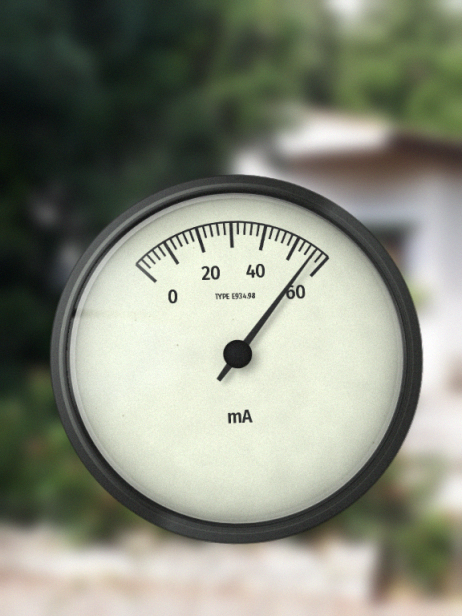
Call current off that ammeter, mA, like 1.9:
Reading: 56
